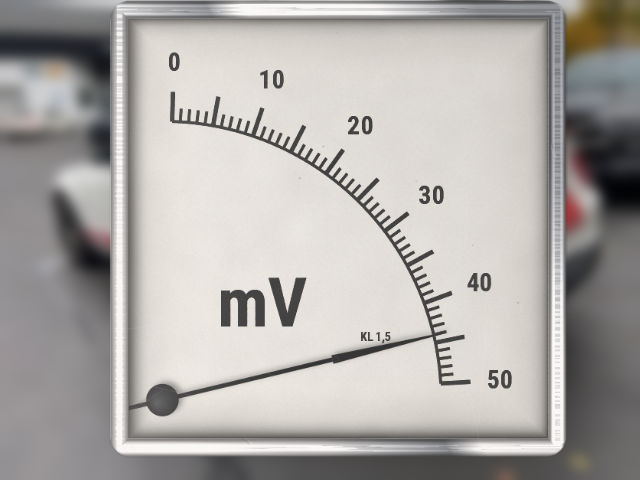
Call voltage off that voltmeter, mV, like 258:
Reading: 44
